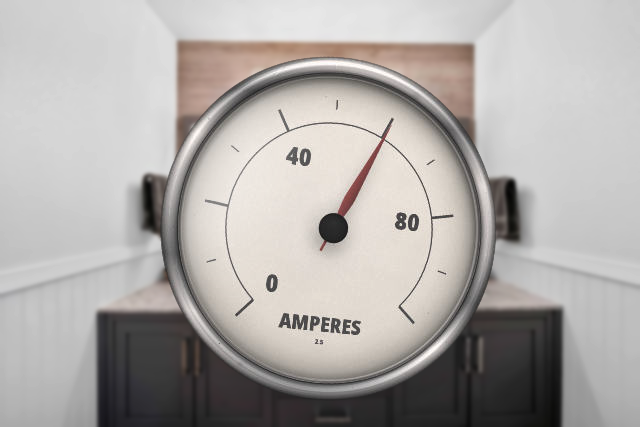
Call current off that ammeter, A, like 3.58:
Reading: 60
